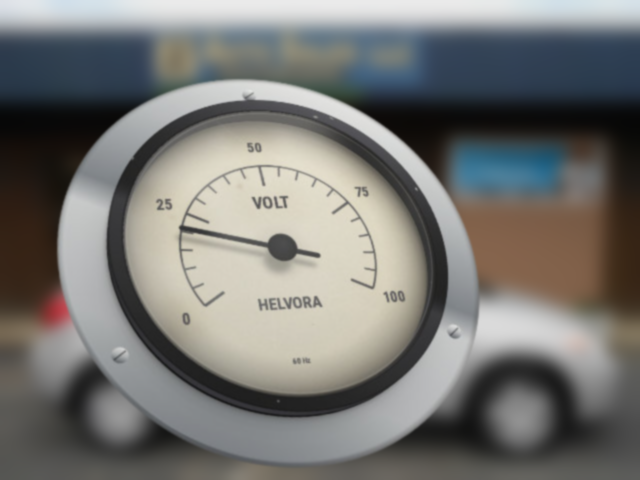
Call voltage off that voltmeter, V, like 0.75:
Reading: 20
